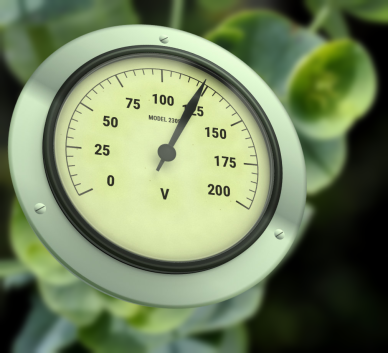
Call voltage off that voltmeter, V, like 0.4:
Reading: 122.5
